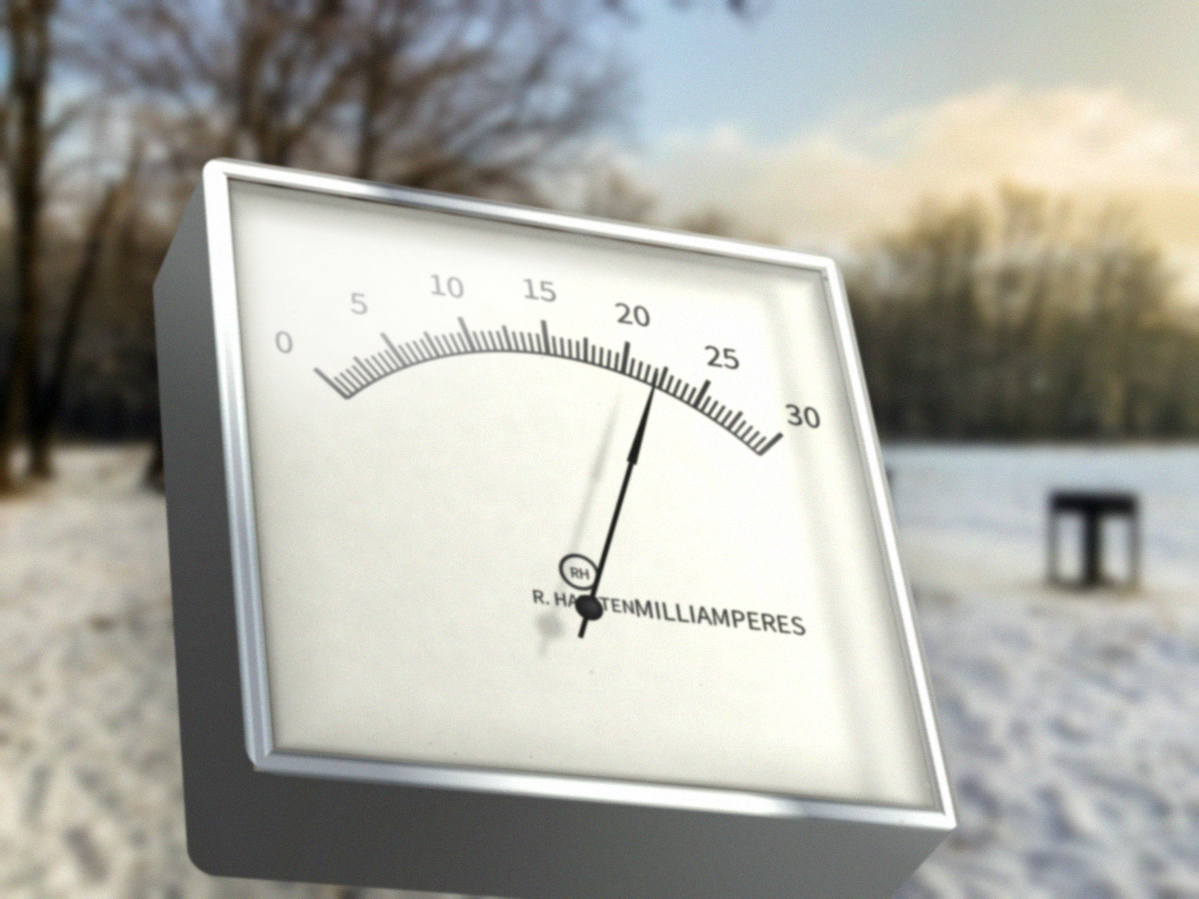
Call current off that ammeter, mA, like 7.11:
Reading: 22
